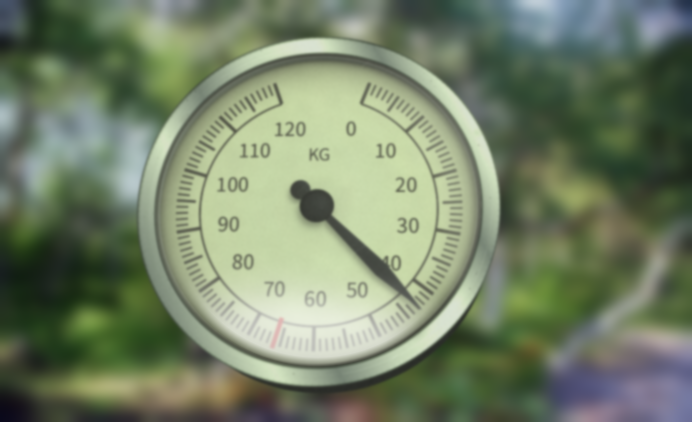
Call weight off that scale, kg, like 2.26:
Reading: 43
